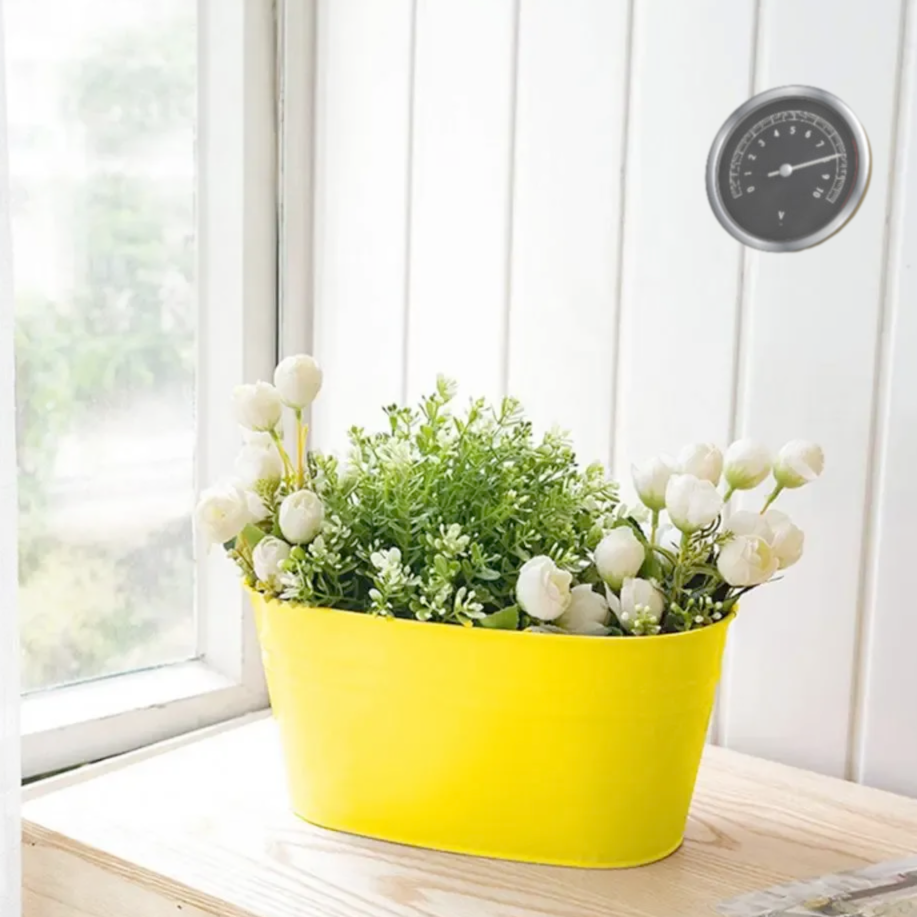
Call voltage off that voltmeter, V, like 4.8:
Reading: 8
